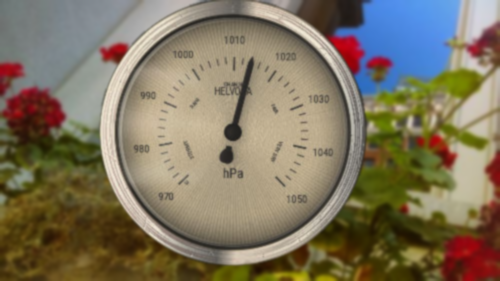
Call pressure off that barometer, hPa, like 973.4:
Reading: 1014
